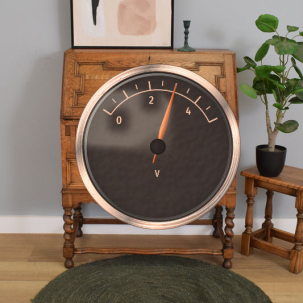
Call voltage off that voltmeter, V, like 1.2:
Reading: 3
